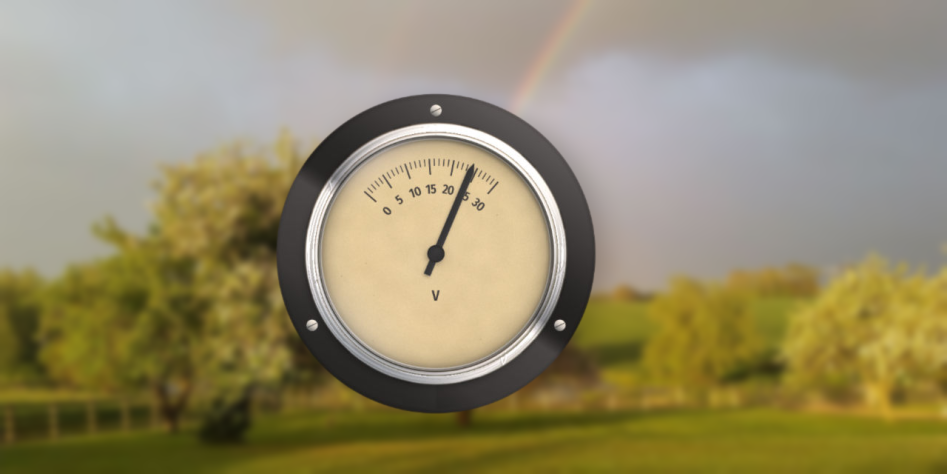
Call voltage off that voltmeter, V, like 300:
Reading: 24
